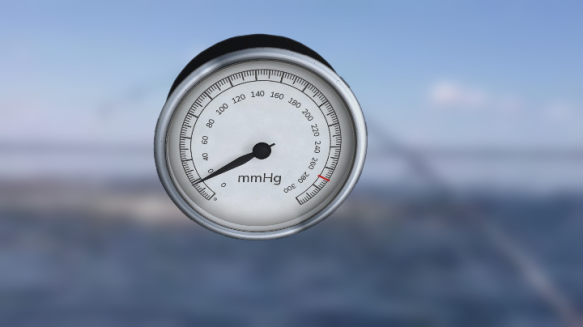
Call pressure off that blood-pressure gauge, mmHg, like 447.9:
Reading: 20
